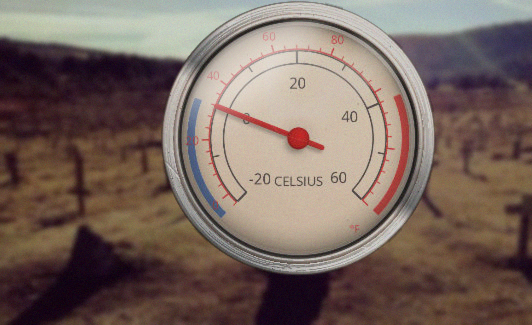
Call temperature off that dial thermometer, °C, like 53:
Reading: 0
